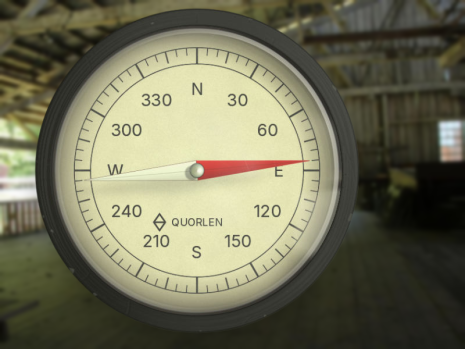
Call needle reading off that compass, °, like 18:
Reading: 85
